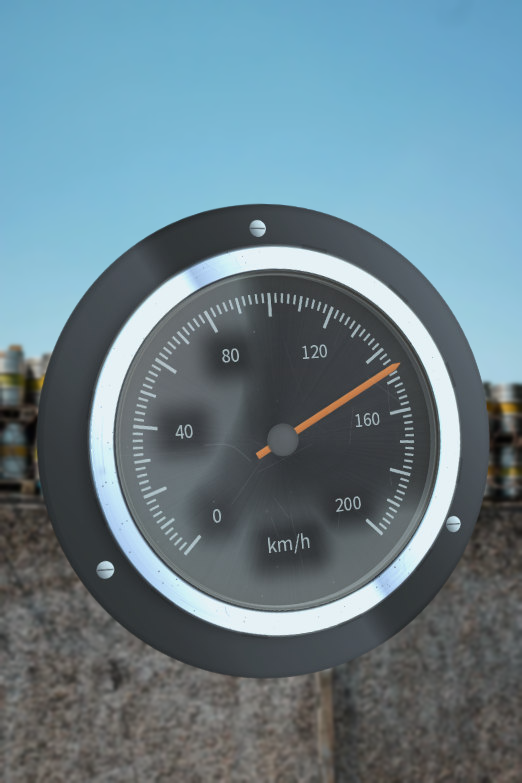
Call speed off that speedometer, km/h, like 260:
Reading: 146
